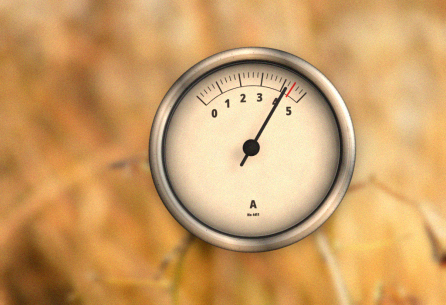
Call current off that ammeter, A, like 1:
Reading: 4.2
